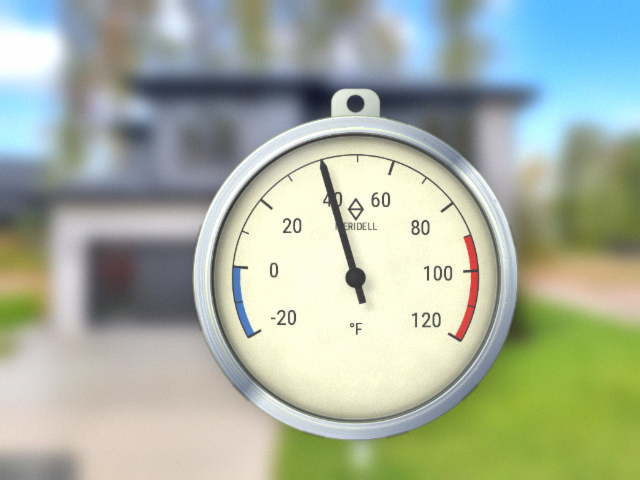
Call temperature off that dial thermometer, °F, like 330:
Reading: 40
